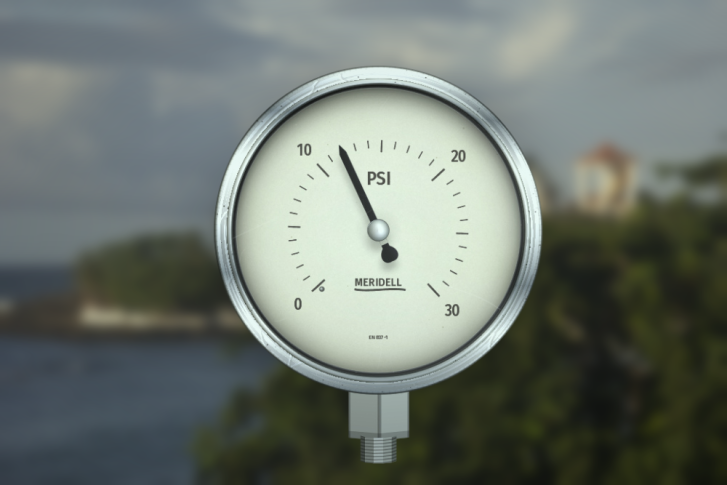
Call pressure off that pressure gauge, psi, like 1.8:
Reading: 12
